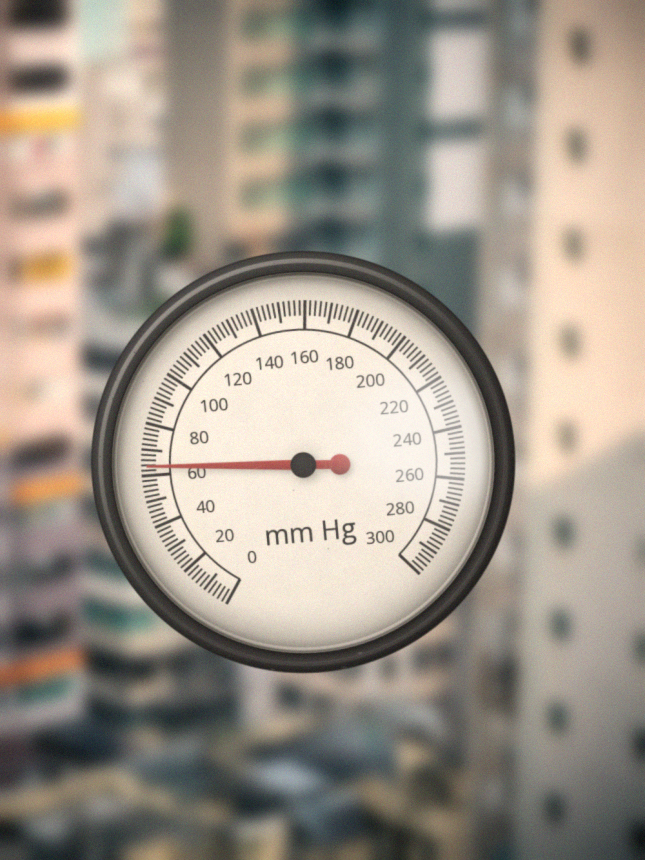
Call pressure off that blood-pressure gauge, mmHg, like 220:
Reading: 64
